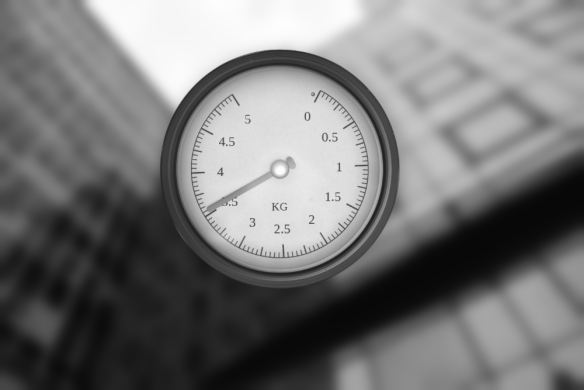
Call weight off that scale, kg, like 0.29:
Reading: 3.55
